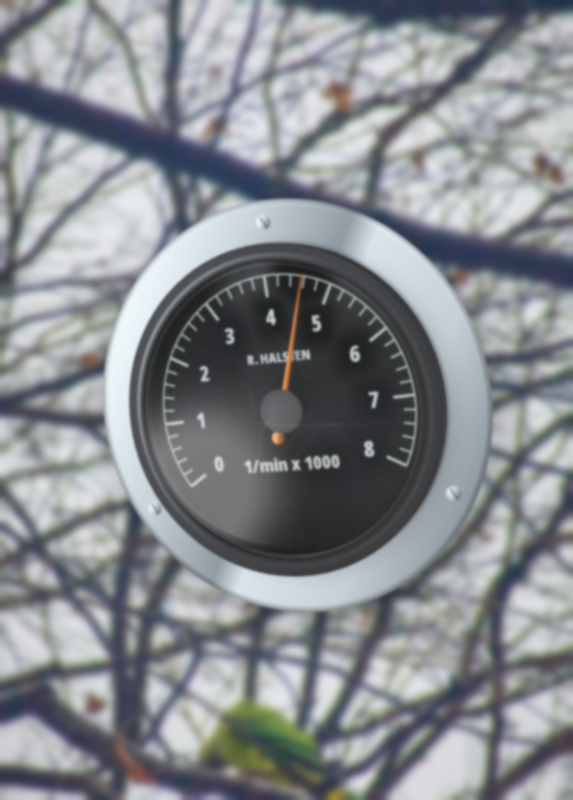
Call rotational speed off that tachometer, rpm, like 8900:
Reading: 4600
